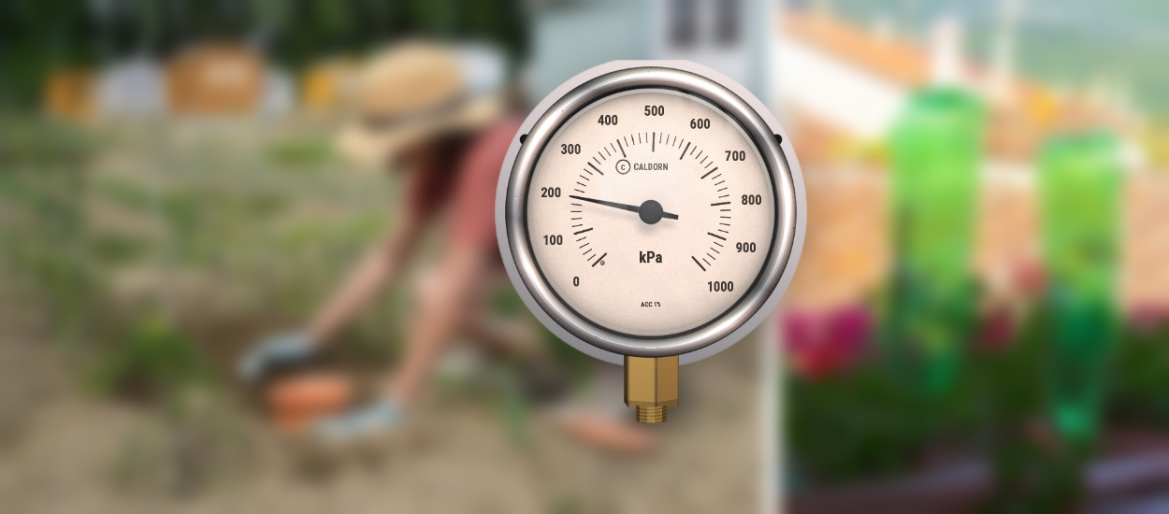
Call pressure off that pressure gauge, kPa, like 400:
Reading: 200
